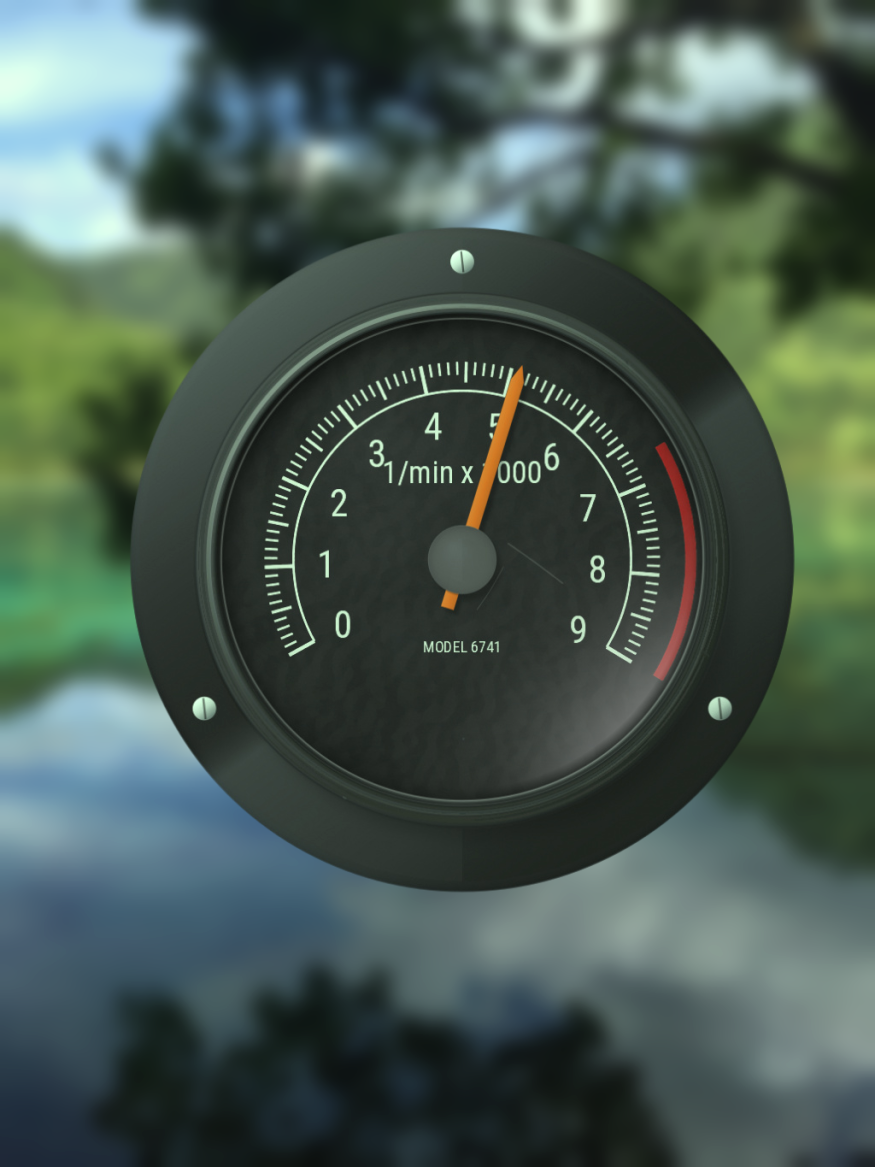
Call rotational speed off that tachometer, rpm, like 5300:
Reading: 5100
